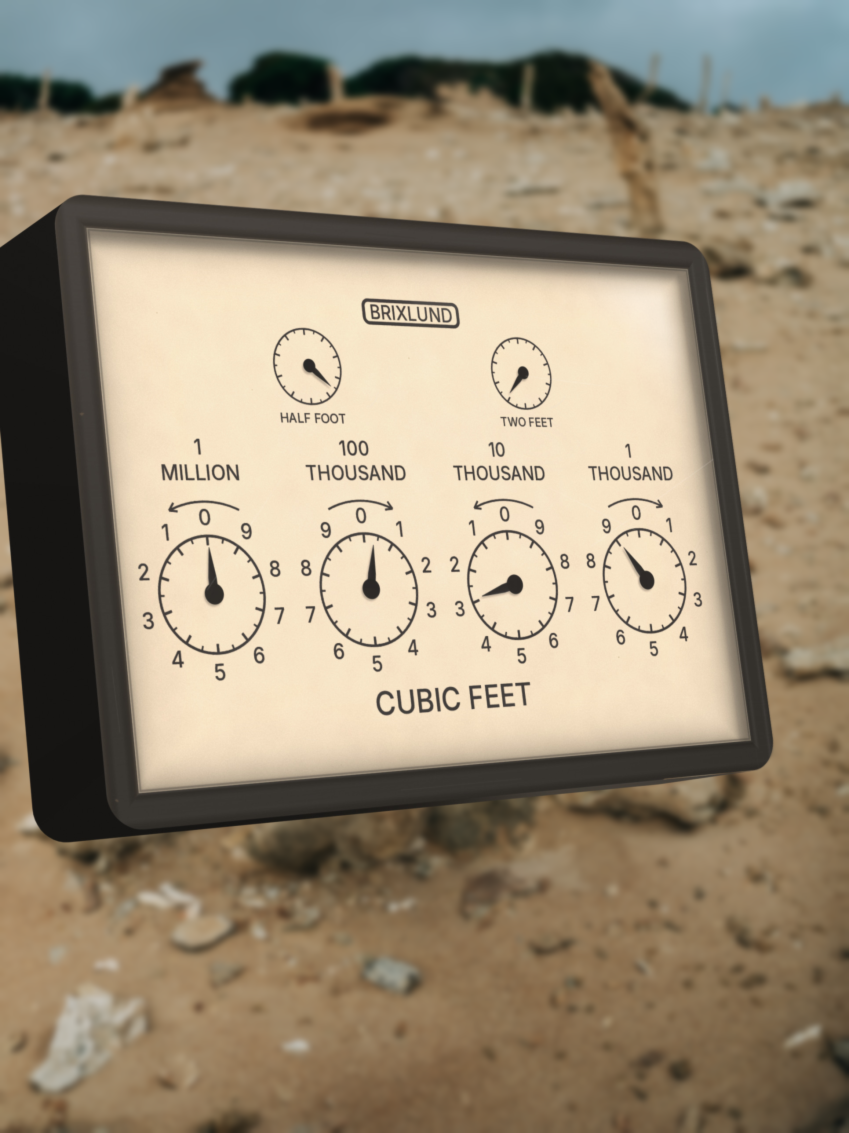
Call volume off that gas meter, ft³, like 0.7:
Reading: 2900
